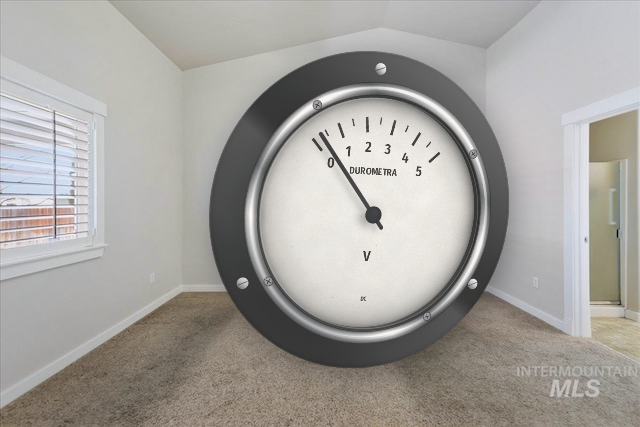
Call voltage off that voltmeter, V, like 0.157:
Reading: 0.25
